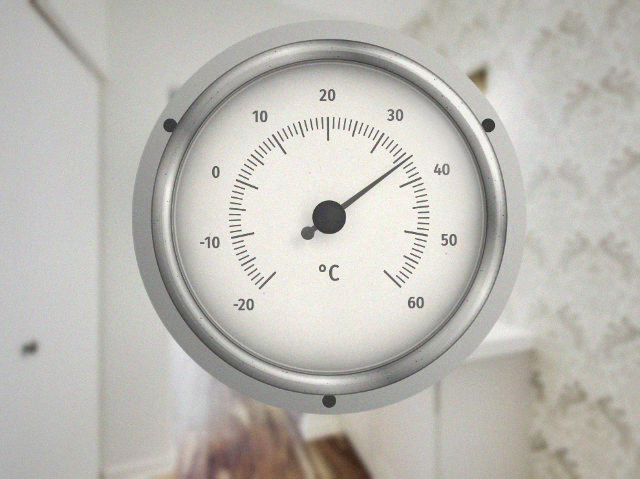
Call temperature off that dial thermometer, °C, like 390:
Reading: 36
